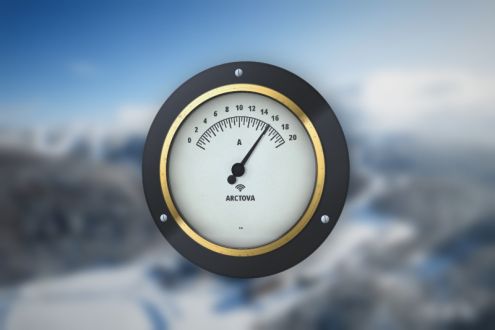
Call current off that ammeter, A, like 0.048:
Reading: 16
